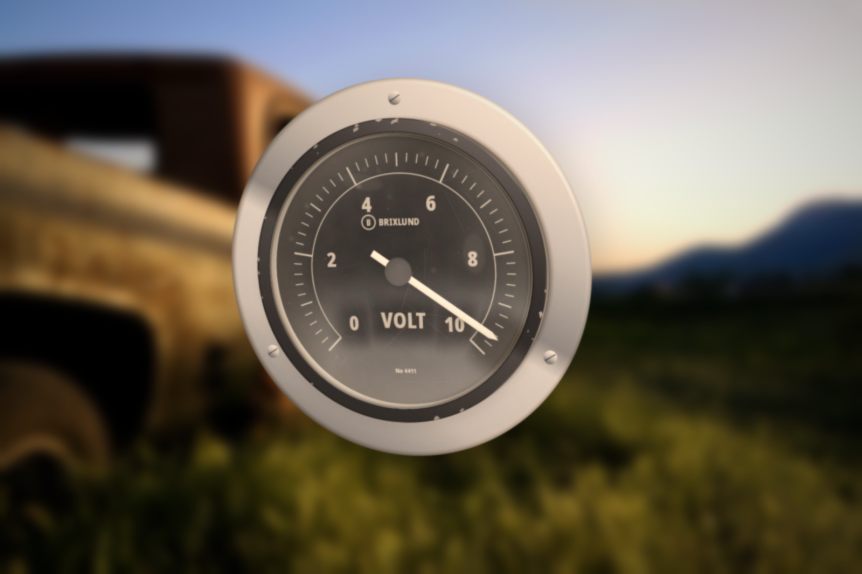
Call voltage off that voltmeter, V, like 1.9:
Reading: 9.6
